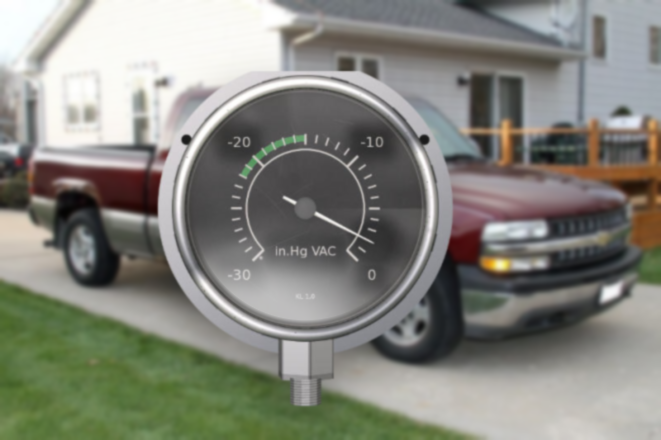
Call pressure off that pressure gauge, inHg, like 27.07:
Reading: -2
